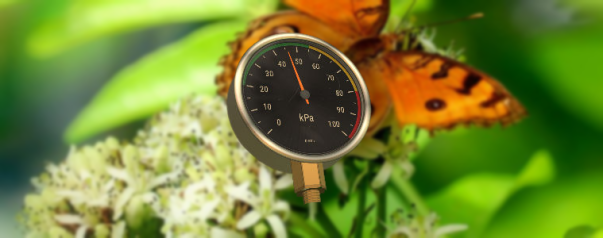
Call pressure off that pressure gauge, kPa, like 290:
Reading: 45
